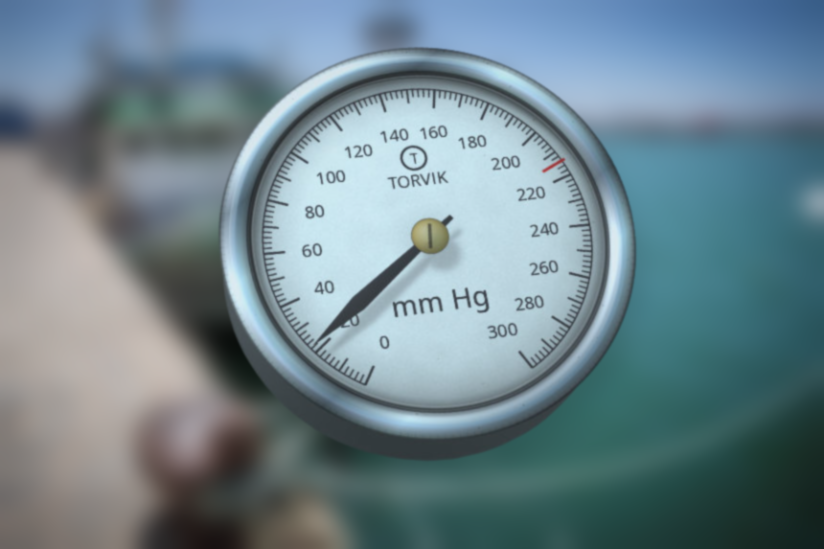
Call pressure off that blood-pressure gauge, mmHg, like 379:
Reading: 22
